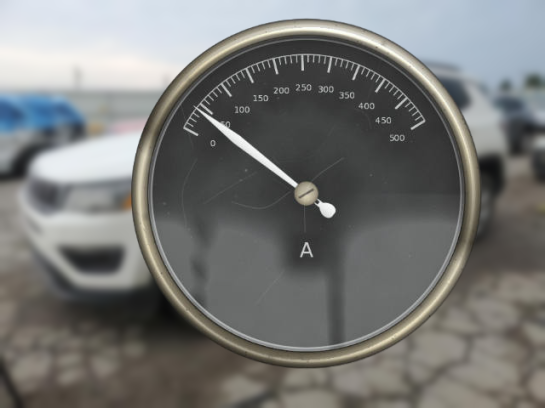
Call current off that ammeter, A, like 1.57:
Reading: 40
